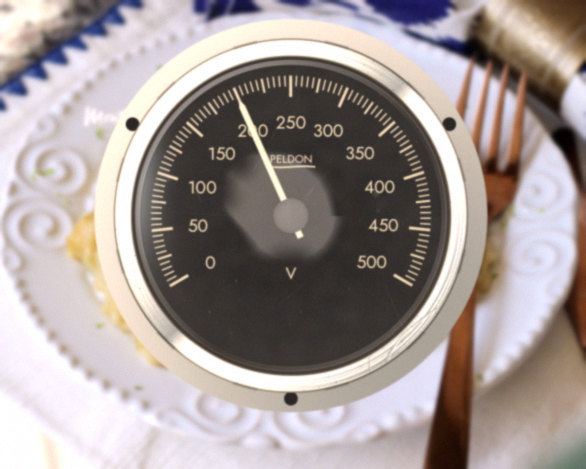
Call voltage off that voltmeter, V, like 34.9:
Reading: 200
